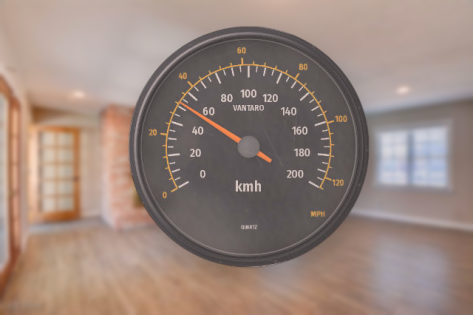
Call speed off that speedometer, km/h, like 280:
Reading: 52.5
